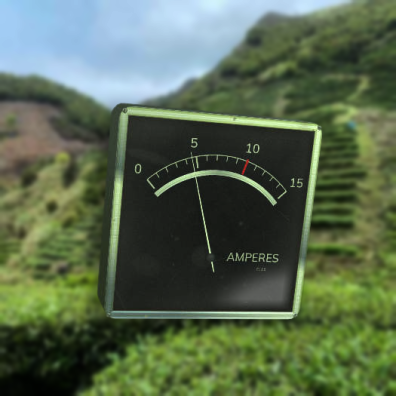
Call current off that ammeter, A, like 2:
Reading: 4.5
